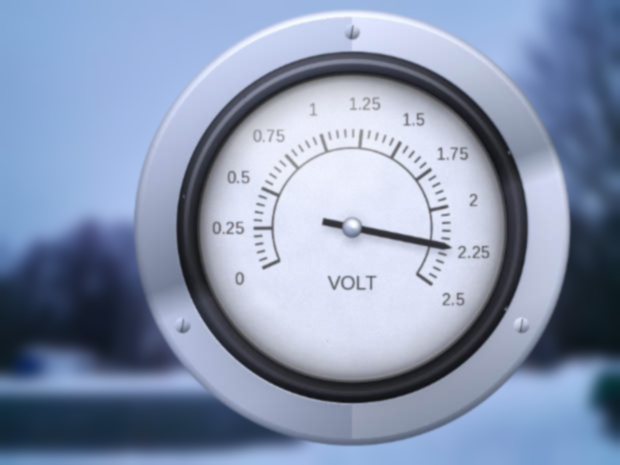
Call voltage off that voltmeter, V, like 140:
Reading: 2.25
